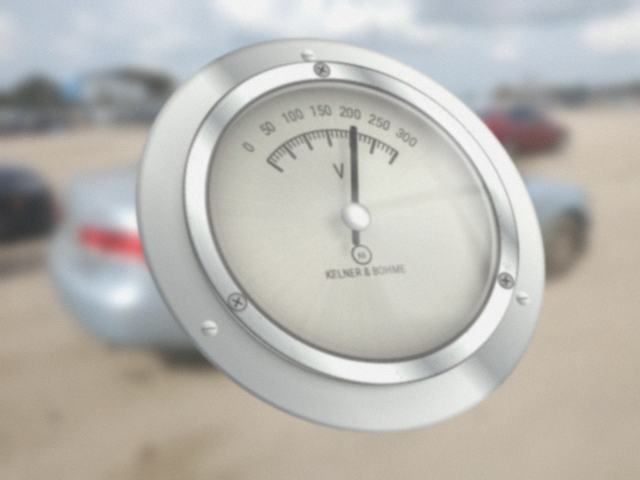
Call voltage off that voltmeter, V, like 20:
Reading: 200
